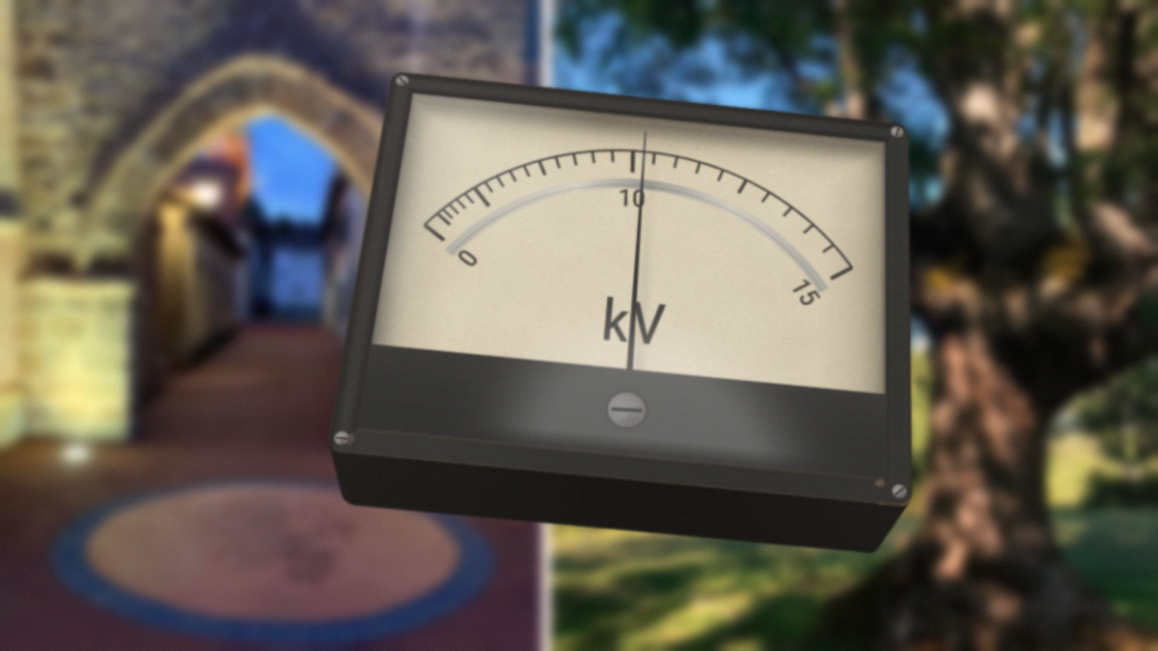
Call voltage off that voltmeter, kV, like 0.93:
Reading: 10.25
